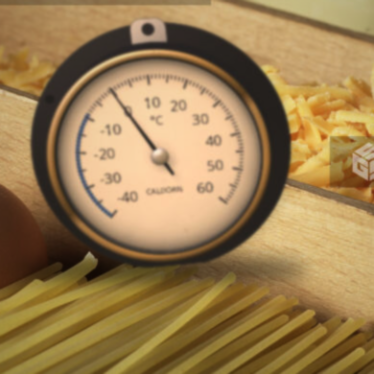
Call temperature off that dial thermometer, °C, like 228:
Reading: 0
